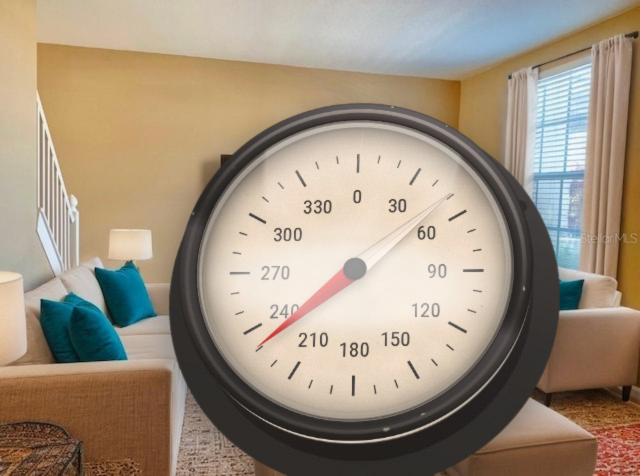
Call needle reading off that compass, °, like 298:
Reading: 230
